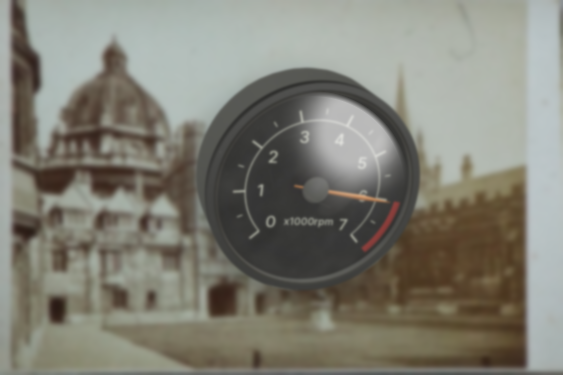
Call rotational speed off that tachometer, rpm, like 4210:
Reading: 6000
